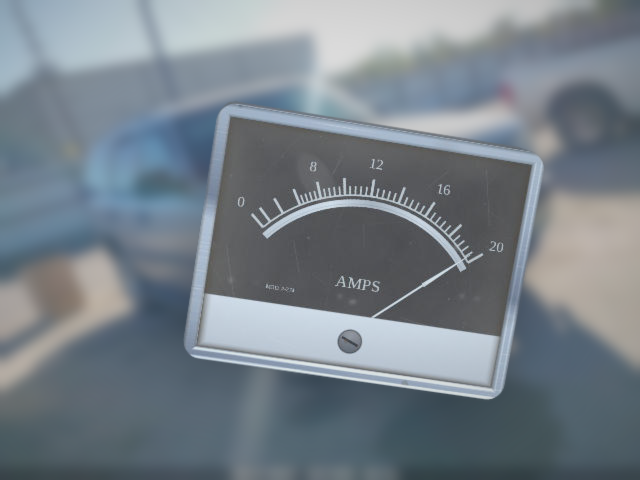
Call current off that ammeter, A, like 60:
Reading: 19.6
